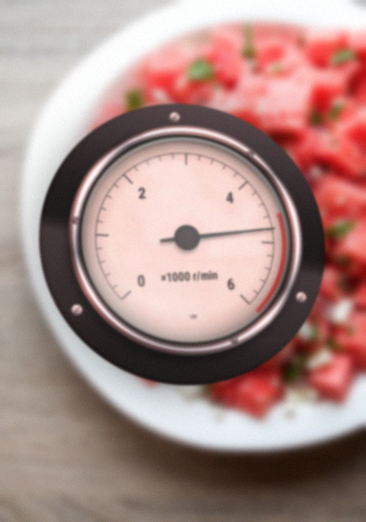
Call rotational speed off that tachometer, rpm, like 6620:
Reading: 4800
